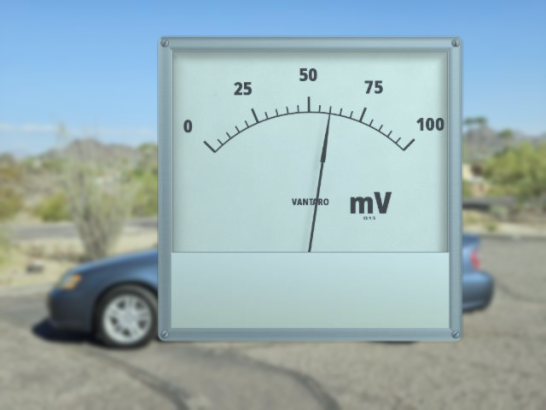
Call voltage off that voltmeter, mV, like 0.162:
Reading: 60
